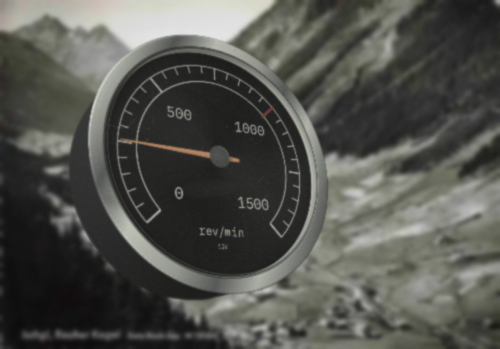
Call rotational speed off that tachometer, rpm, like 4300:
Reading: 250
